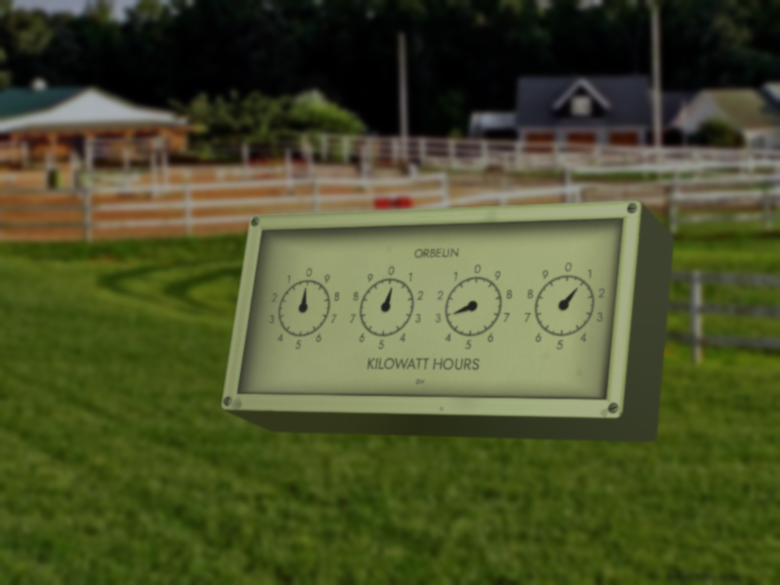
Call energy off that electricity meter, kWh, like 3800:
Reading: 31
